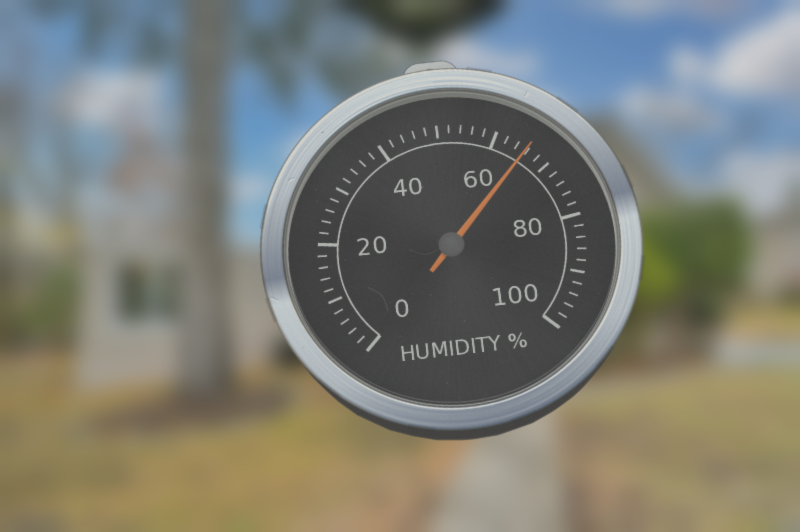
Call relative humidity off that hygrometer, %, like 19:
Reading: 66
